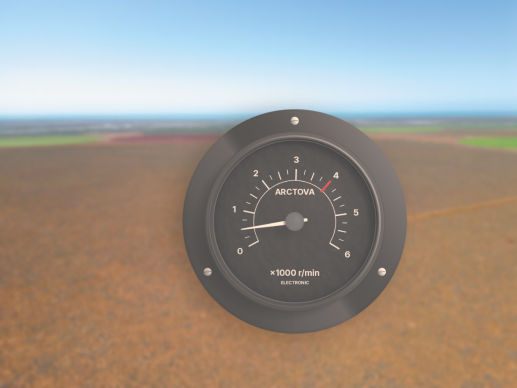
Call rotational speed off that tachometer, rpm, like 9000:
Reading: 500
